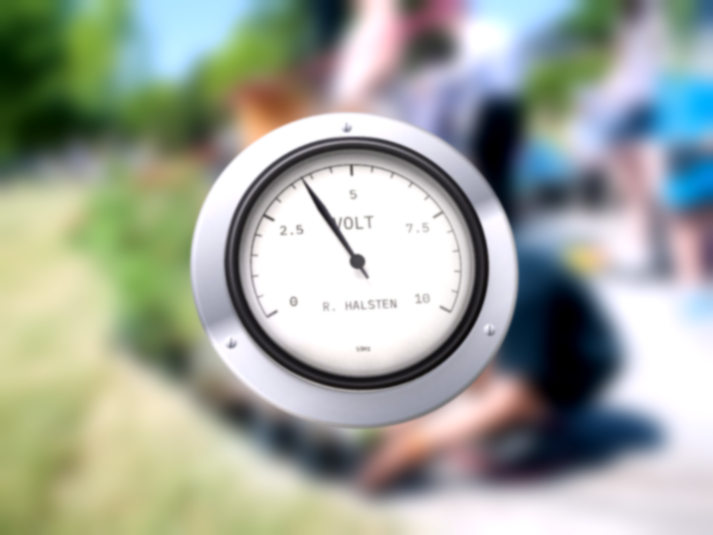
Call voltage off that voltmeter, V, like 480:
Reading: 3.75
